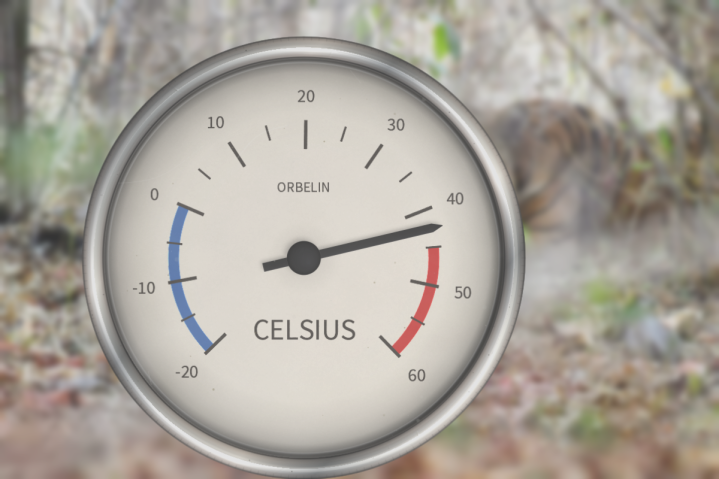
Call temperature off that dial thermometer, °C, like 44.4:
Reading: 42.5
